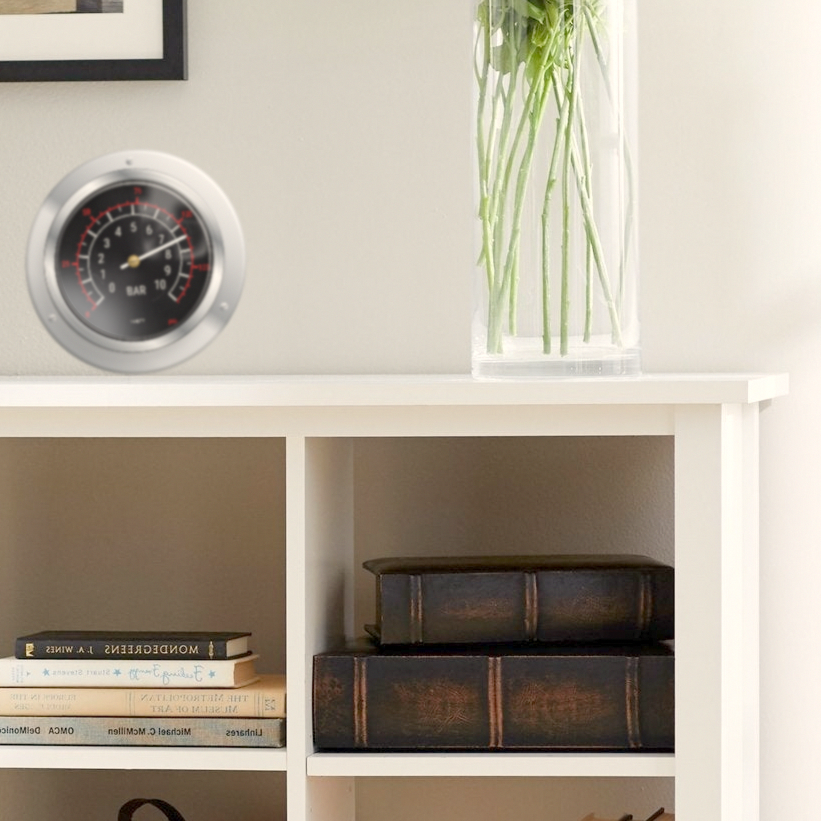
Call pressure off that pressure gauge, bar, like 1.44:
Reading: 7.5
